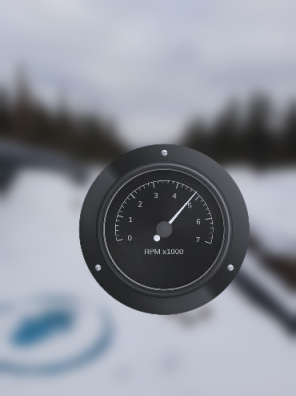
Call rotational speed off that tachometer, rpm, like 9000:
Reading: 4800
